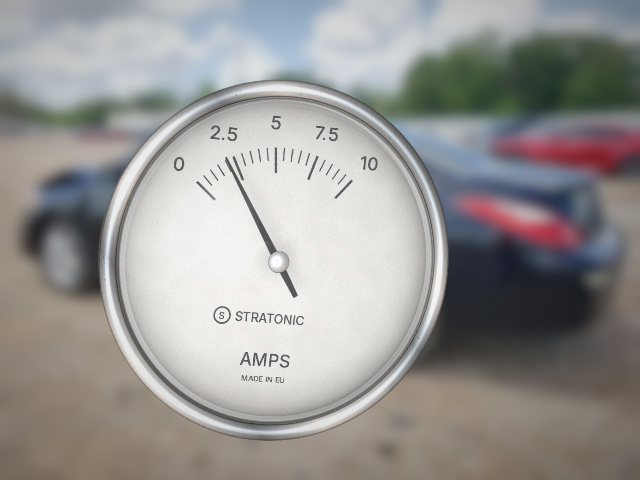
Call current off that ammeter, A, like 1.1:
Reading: 2
